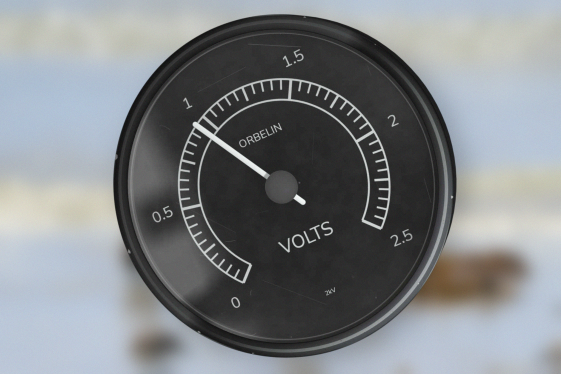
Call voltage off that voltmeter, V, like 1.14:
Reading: 0.95
